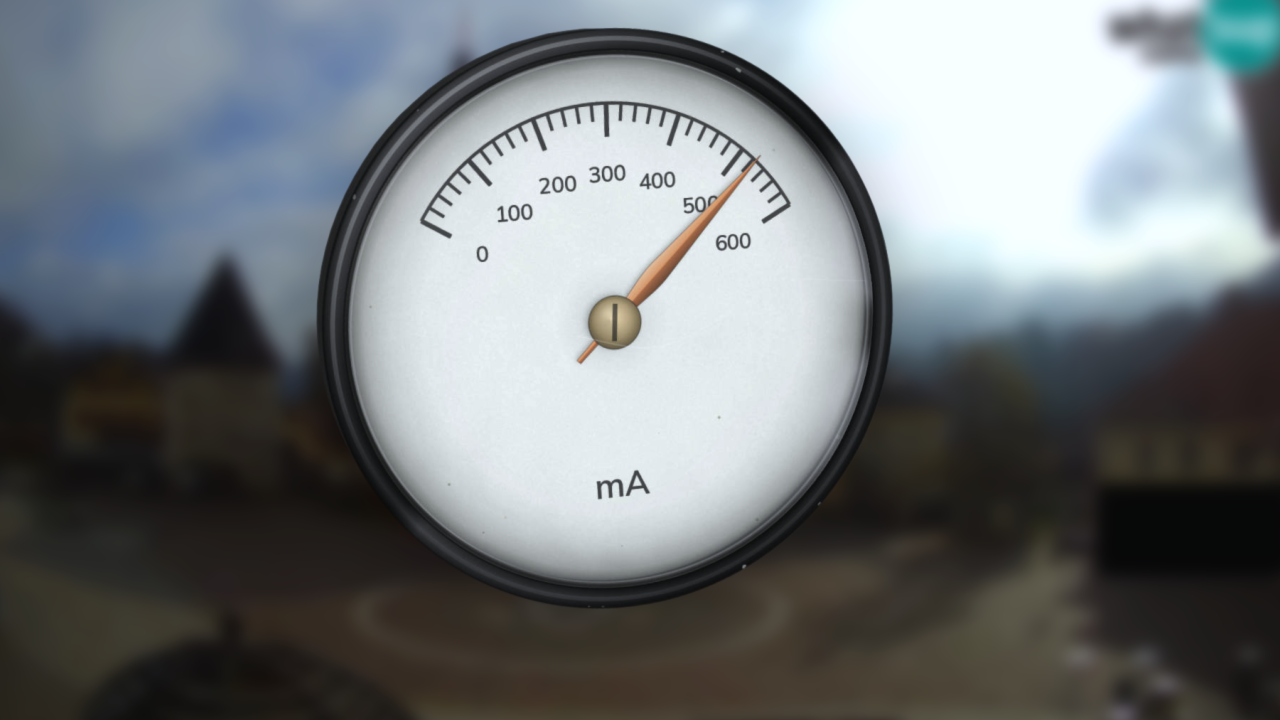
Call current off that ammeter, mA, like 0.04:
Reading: 520
